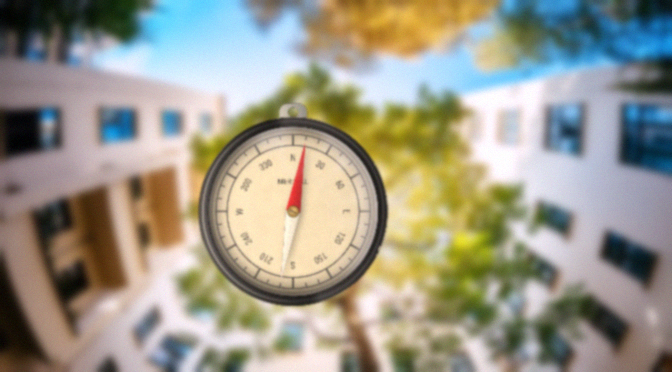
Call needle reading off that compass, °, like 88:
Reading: 10
